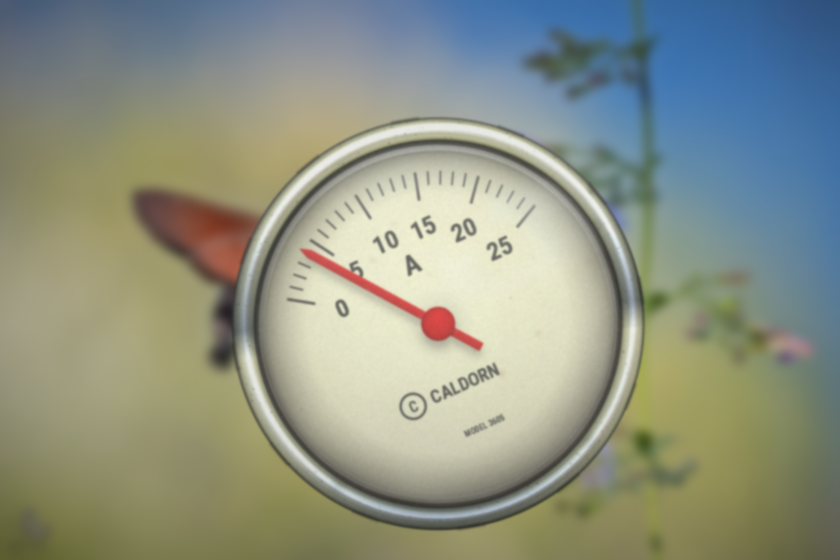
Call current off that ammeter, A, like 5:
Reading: 4
